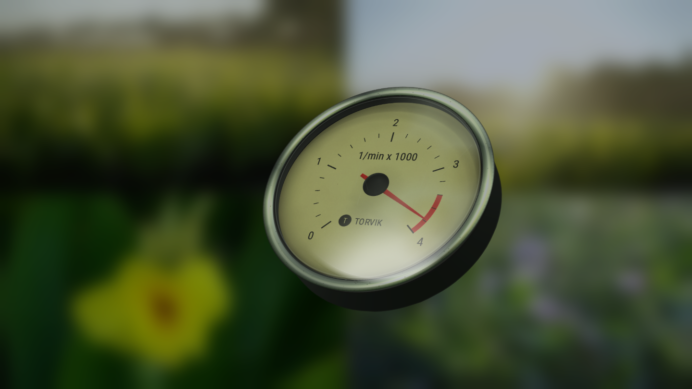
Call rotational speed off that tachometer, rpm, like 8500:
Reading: 3800
